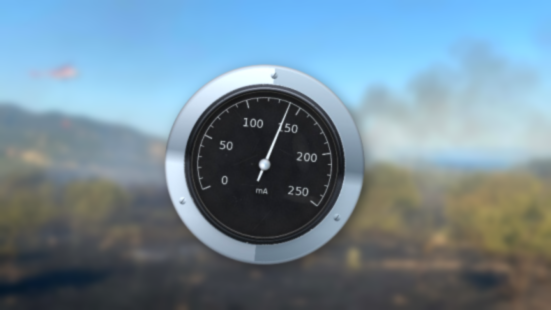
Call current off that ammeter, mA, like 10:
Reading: 140
